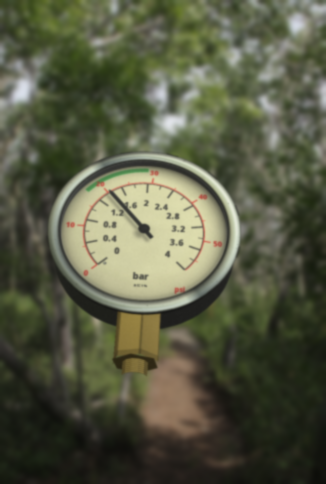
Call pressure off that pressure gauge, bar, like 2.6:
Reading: 1.4
